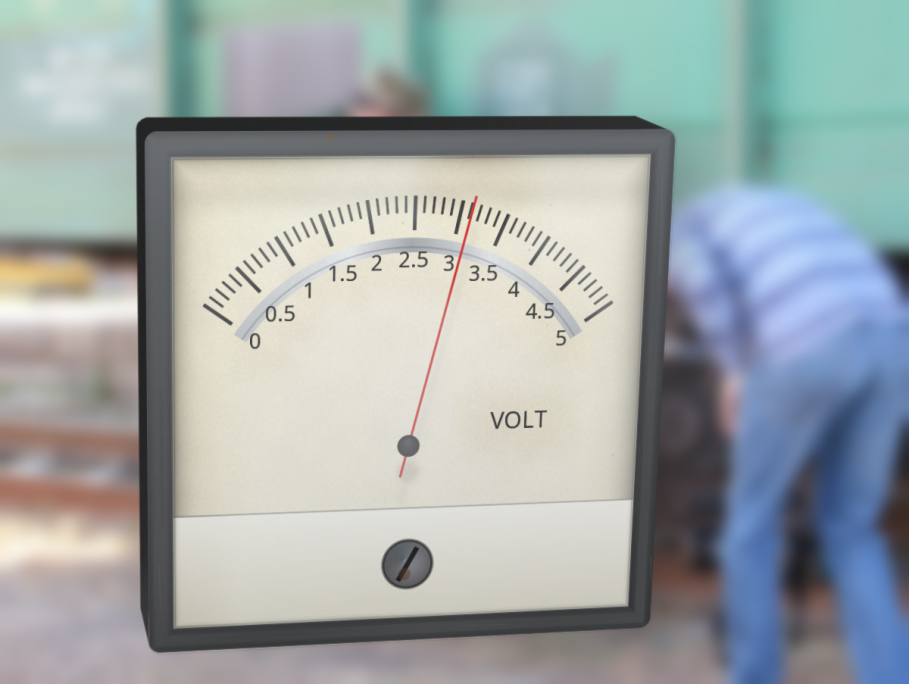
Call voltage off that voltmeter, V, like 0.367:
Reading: 3.1
